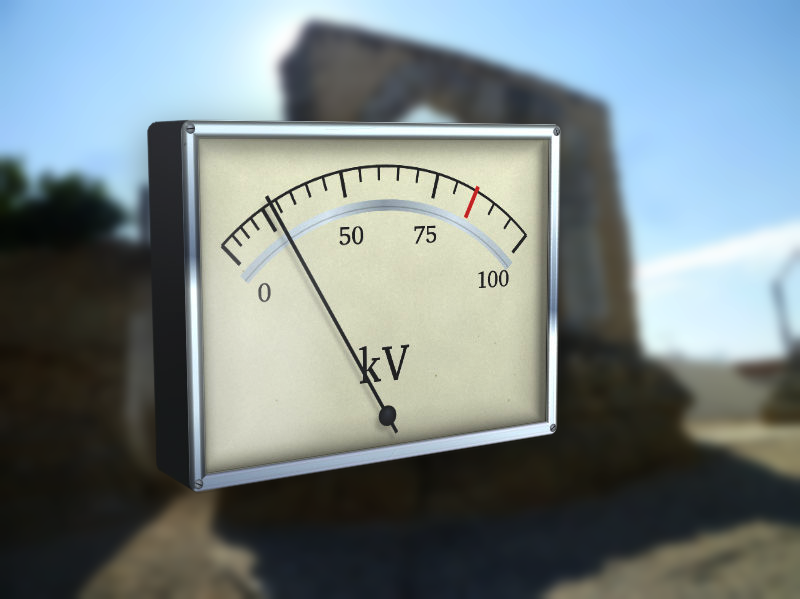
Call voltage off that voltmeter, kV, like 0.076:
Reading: 27.5
